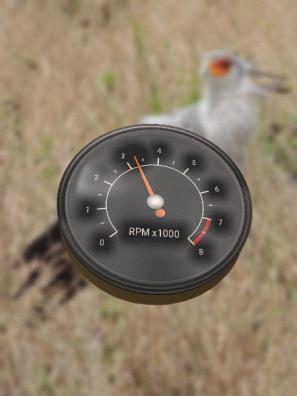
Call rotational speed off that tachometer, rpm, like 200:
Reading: 3250
